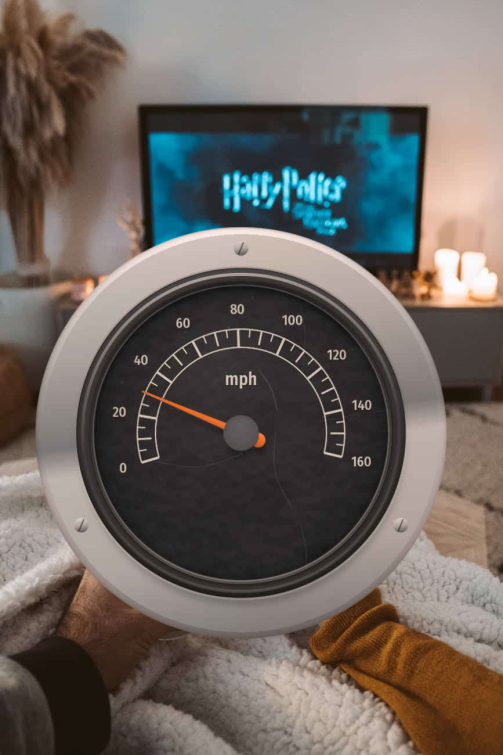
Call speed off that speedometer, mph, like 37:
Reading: 30
